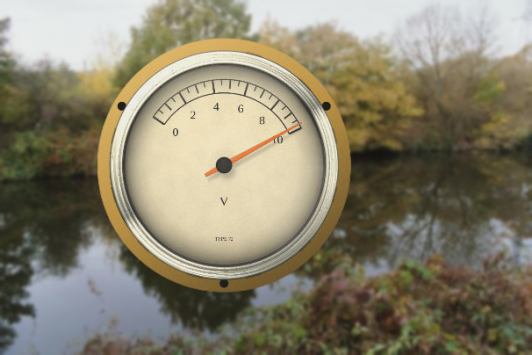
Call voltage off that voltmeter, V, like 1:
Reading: 9.75
